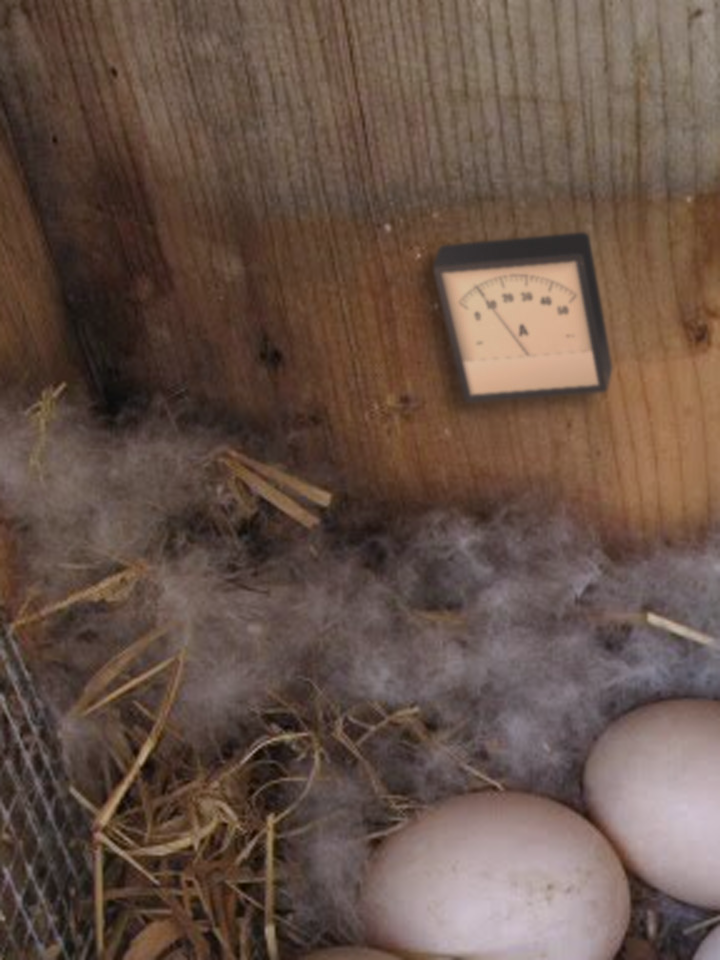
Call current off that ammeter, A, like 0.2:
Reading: 10
